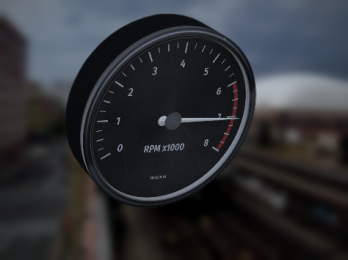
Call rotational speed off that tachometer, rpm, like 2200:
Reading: 7000
